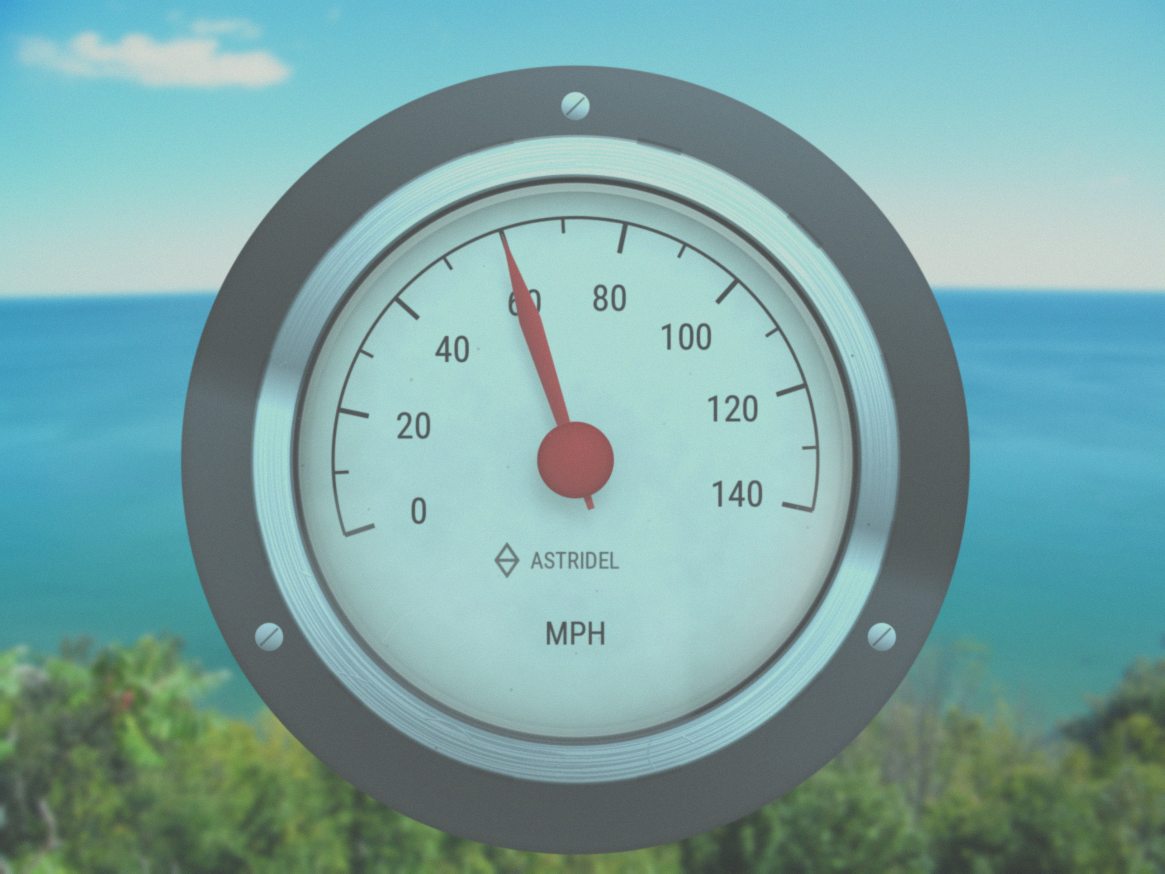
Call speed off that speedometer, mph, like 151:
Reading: 60
